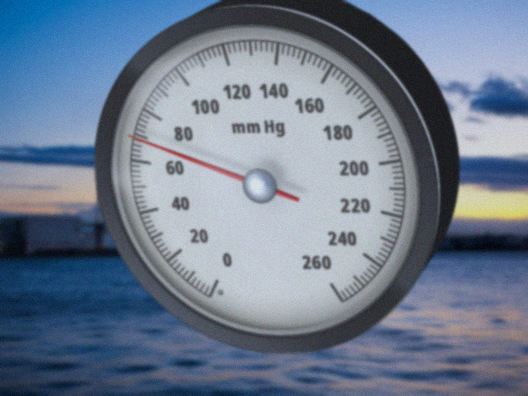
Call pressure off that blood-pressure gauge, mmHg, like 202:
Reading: 70
